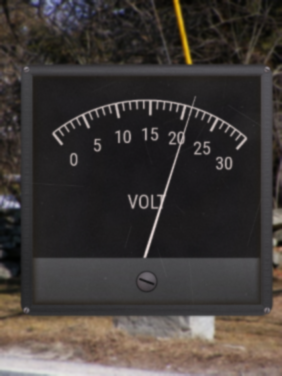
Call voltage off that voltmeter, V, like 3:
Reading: 21
